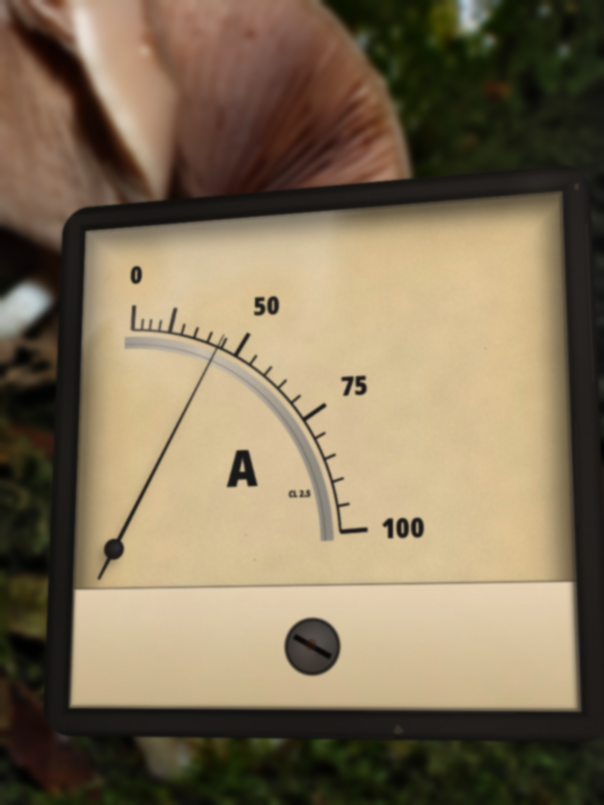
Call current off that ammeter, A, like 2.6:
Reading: 45
